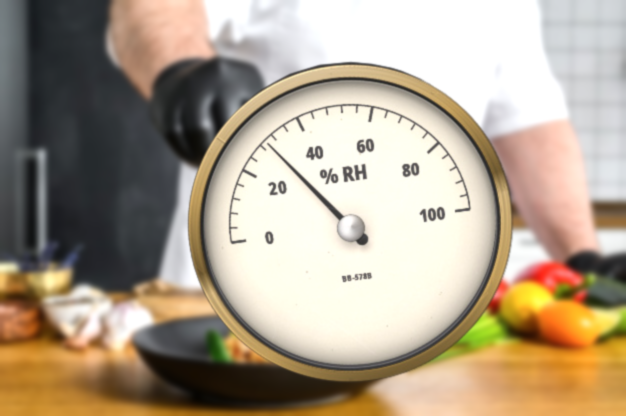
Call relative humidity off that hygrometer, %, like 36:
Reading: 30
